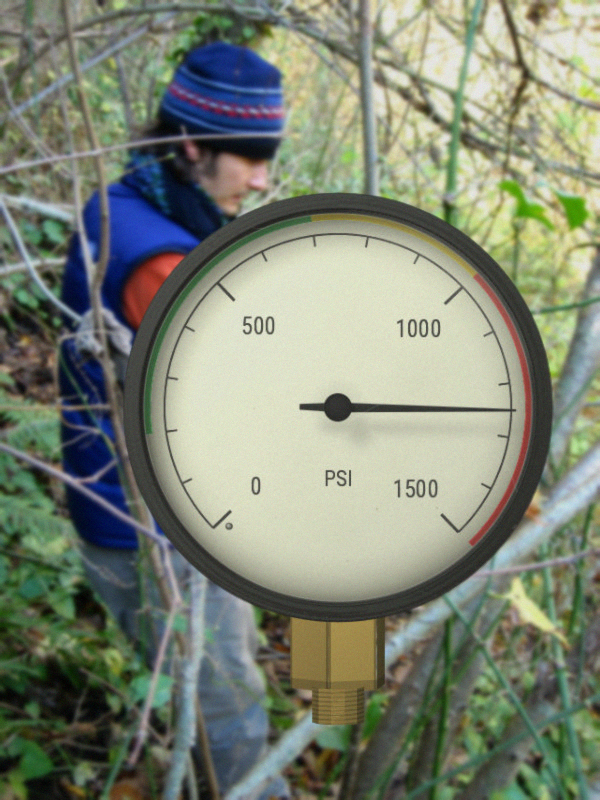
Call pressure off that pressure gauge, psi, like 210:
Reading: 1250
